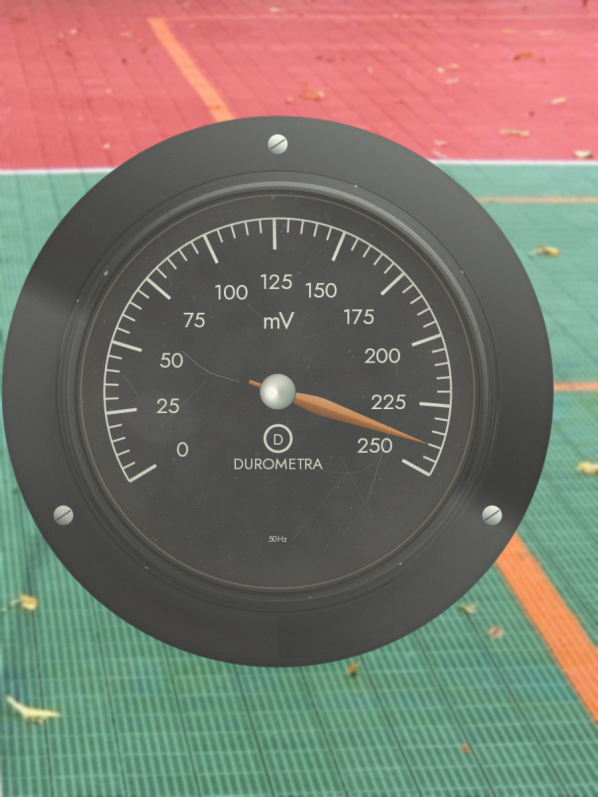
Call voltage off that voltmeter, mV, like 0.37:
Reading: 240
